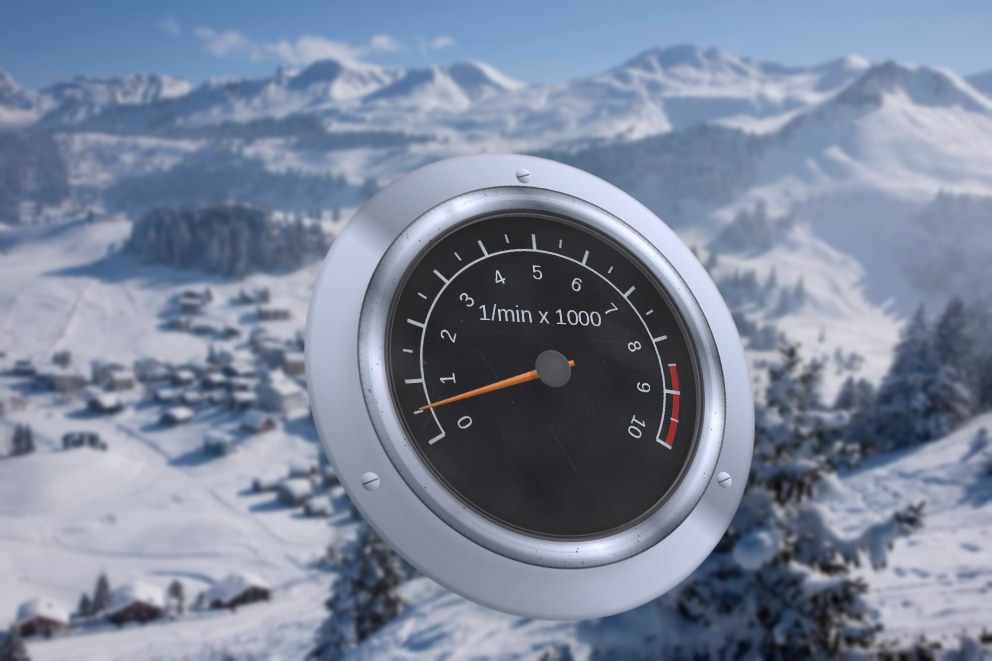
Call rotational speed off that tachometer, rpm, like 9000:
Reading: 500
